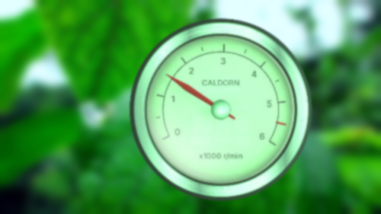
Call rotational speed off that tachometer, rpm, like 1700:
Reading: 1500
